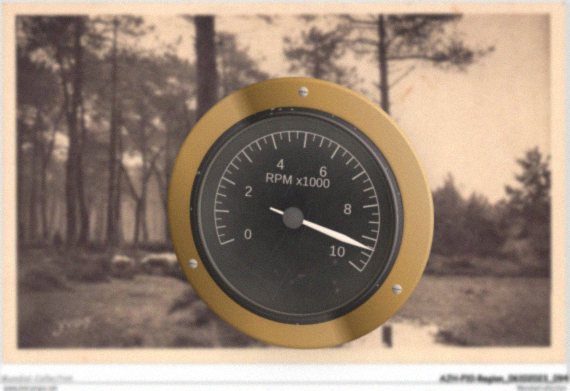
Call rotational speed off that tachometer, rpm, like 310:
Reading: 9250
